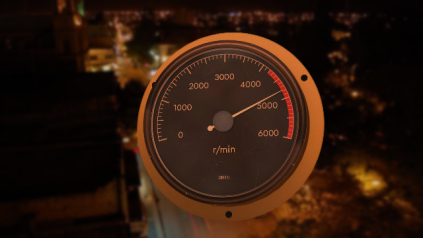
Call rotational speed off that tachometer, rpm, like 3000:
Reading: 4800
